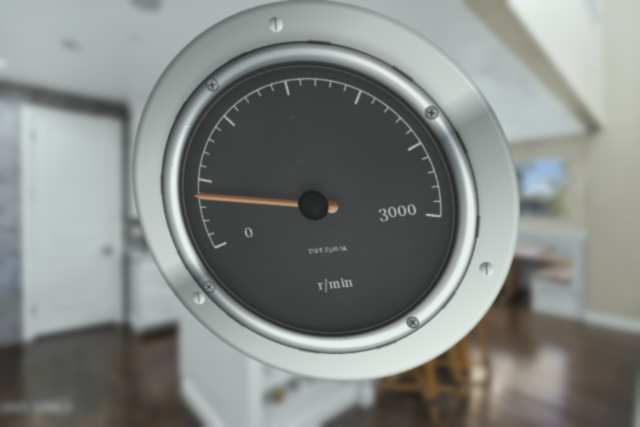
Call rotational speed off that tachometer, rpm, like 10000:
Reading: 400
